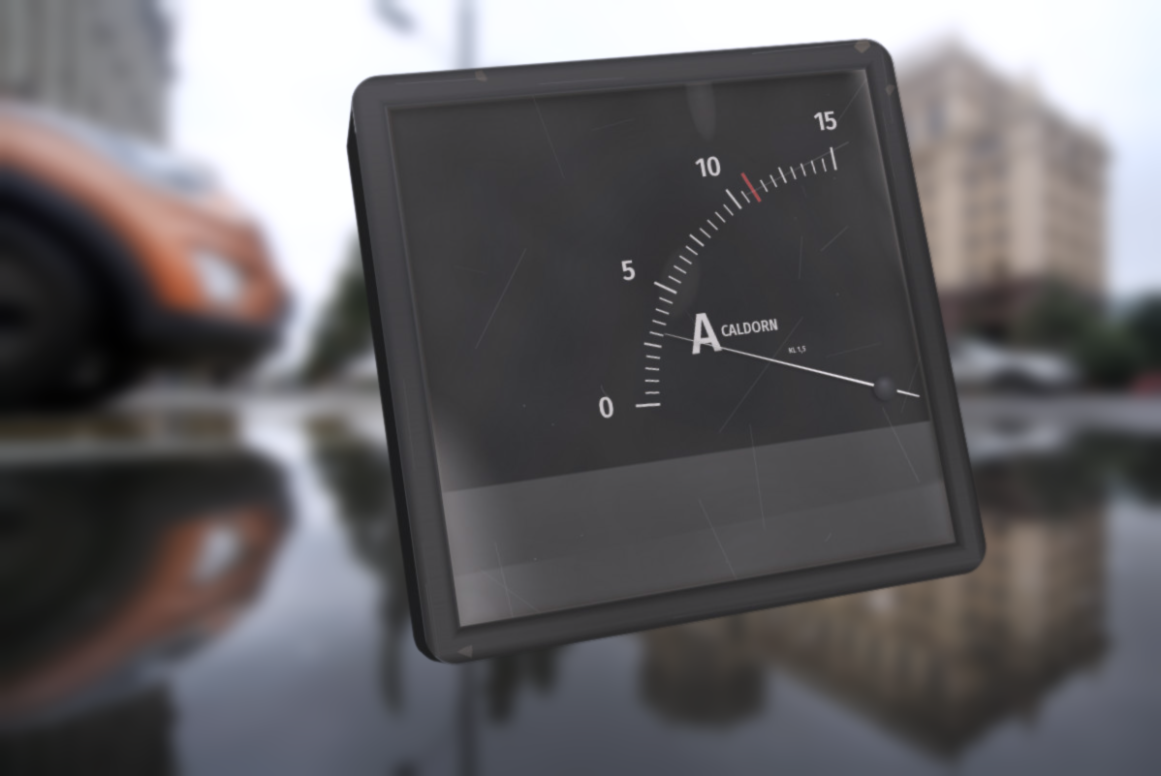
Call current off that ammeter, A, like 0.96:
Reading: 3
